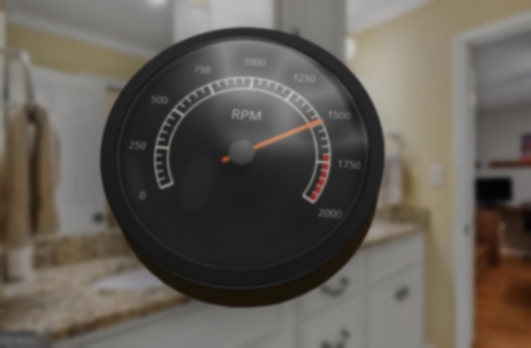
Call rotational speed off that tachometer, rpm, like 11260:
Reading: 1500
